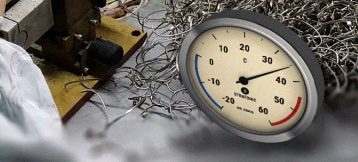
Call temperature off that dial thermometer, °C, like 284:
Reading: 35
